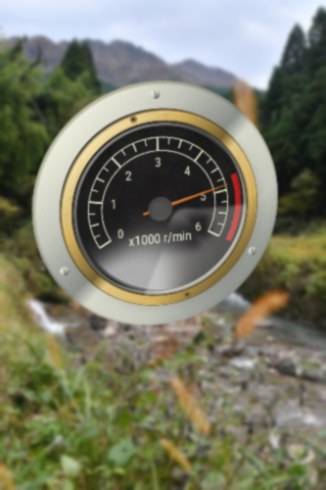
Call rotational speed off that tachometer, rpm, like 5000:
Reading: 4875
